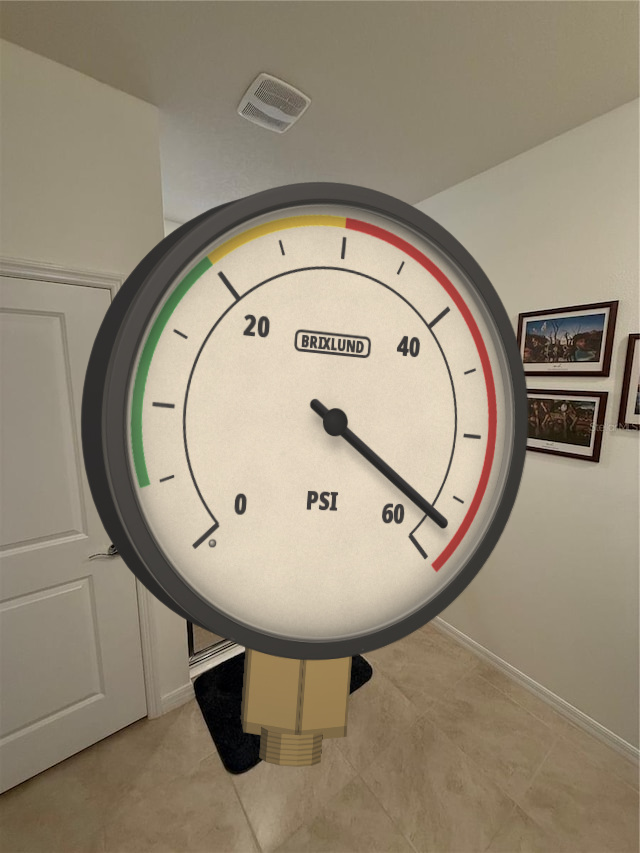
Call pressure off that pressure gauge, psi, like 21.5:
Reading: 57.5
